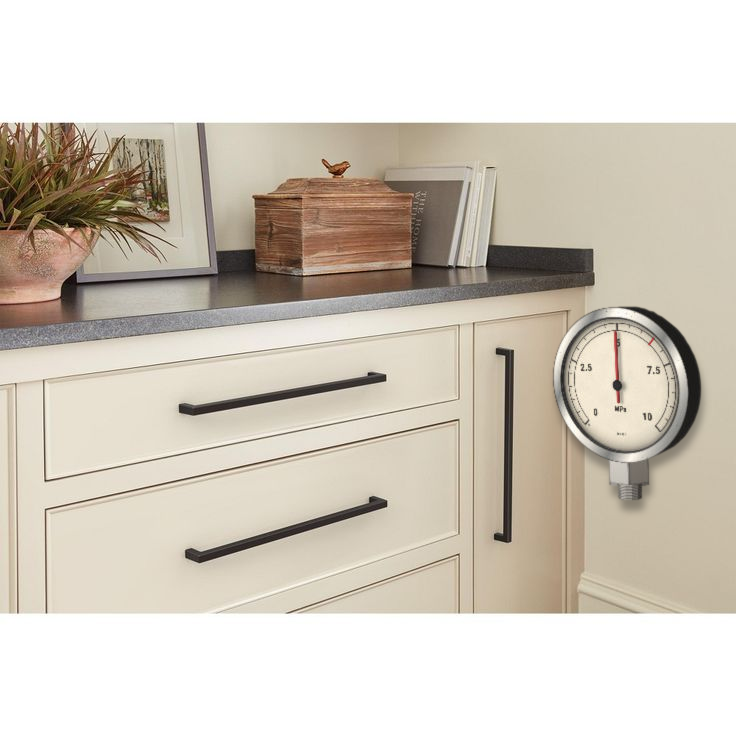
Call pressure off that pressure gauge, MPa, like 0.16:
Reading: 5
